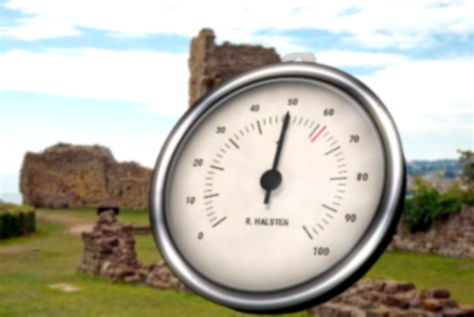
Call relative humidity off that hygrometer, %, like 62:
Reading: 50
